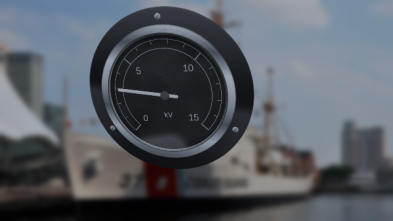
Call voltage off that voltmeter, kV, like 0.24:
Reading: 3
